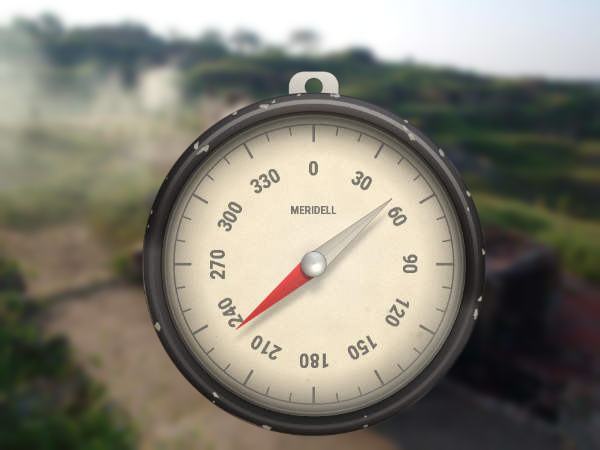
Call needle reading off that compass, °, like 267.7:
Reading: 230
